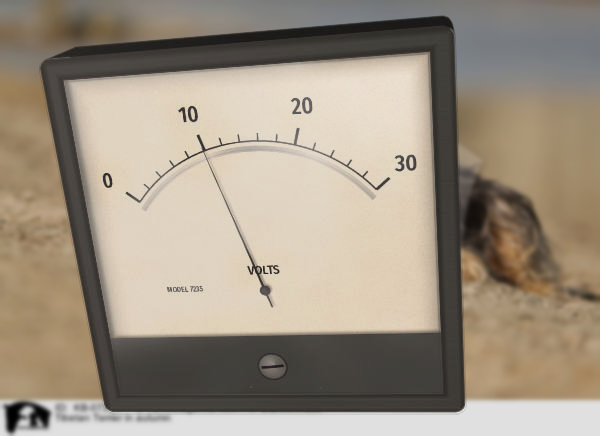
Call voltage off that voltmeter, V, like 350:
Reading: 10
